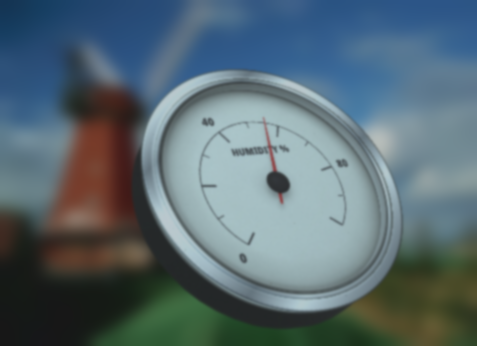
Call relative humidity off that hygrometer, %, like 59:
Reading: 55
